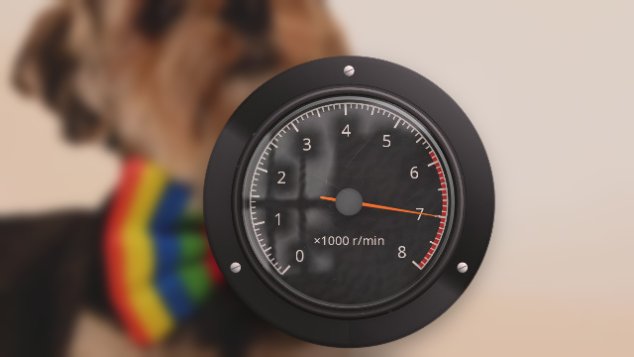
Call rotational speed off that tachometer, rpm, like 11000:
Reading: 7000
